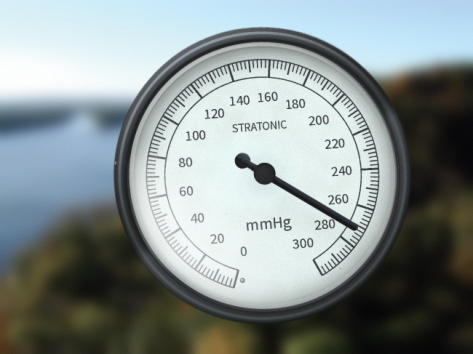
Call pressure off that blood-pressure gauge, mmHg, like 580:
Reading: 272
